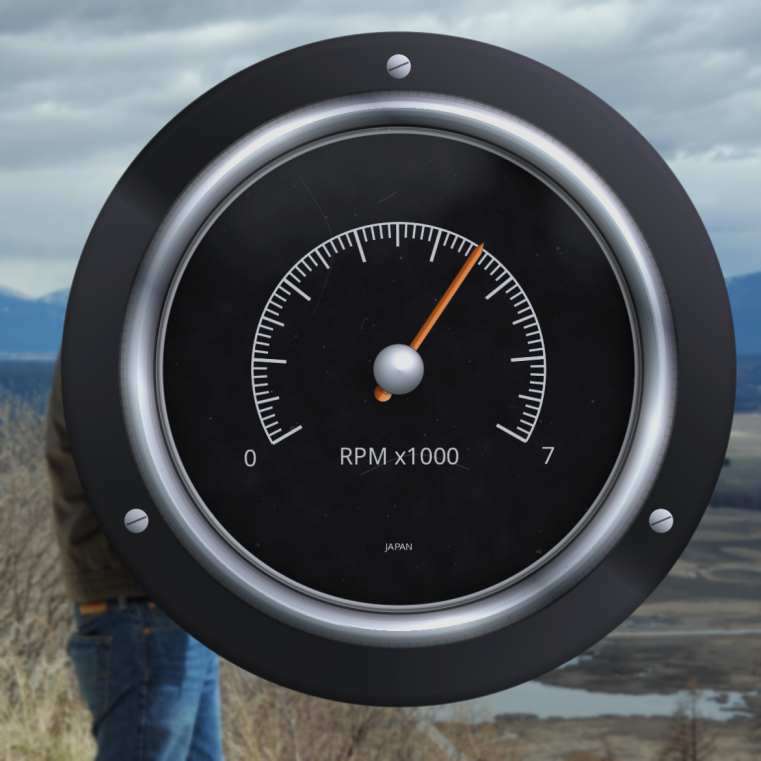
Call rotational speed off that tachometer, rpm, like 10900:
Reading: 4500
